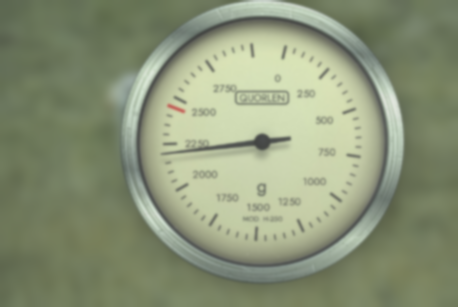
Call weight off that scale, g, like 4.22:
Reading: 2200
